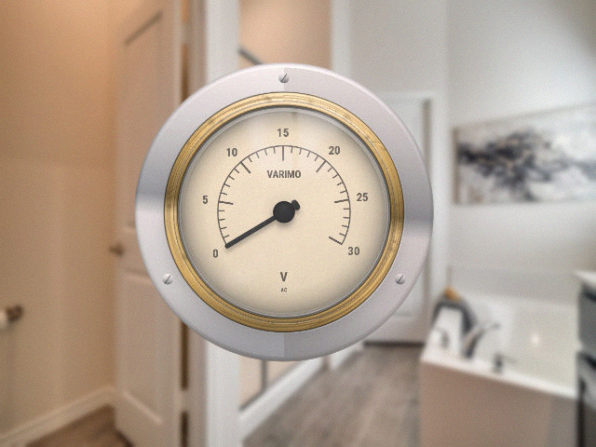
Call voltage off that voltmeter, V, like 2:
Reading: 0
